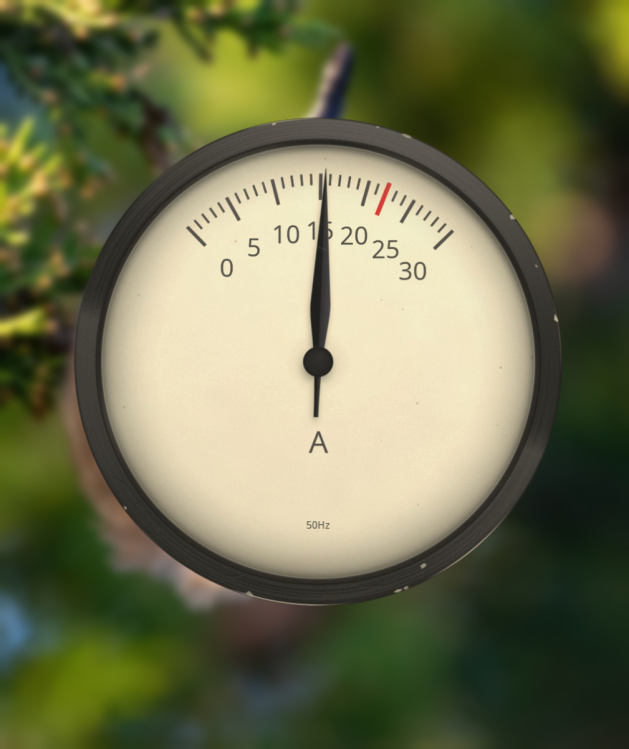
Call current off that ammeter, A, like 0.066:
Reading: 15.5
